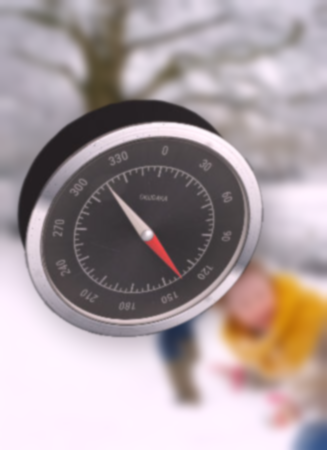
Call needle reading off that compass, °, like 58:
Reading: 135
